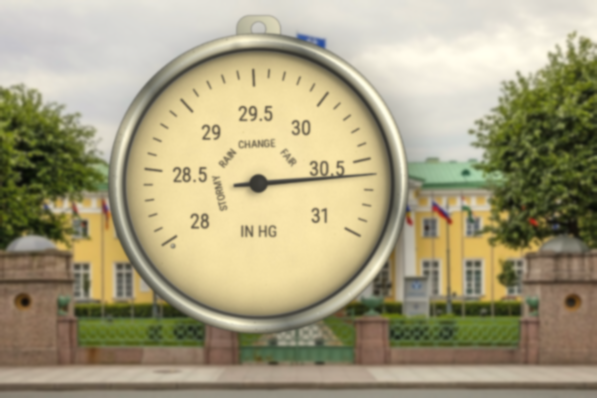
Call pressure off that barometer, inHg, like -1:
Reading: 30.6
